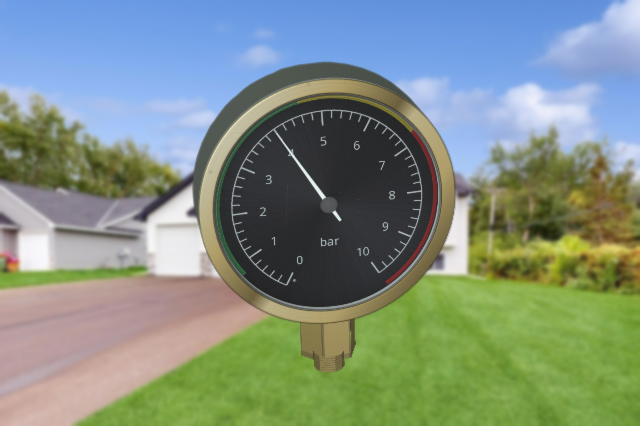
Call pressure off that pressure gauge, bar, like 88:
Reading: 4
